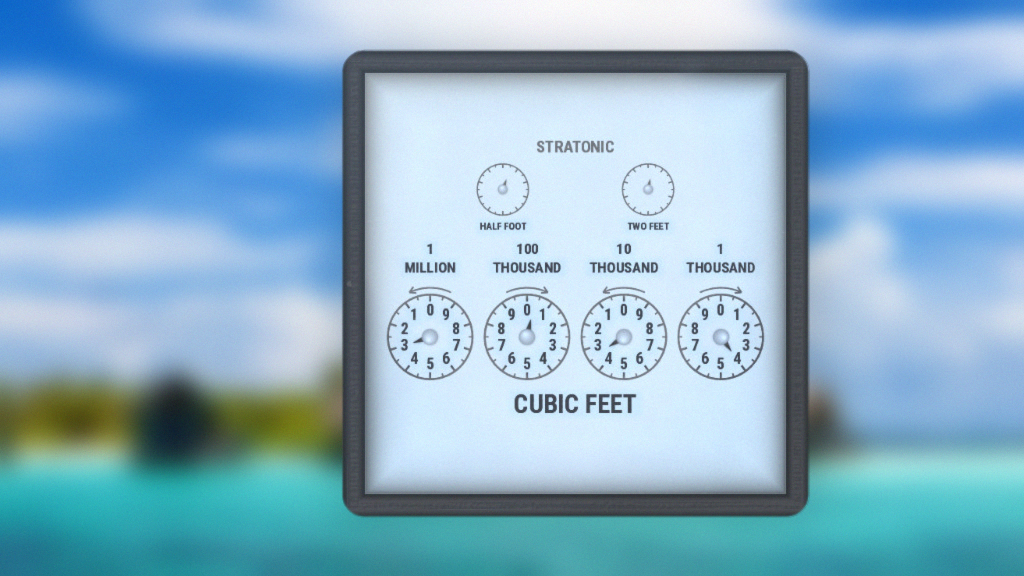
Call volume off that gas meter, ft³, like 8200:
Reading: 303400
